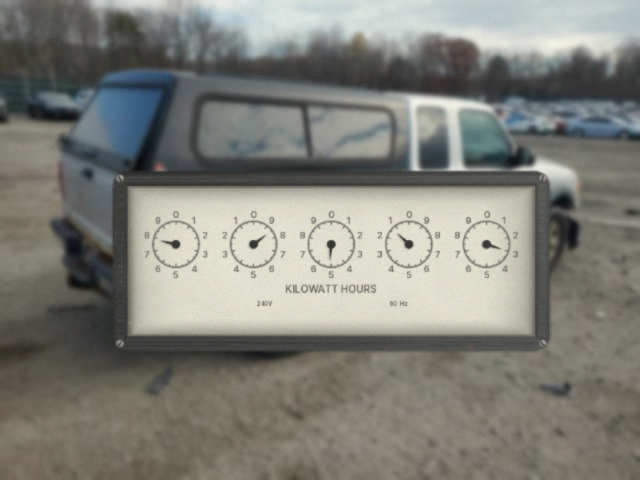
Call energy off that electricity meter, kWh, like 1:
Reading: 78513
